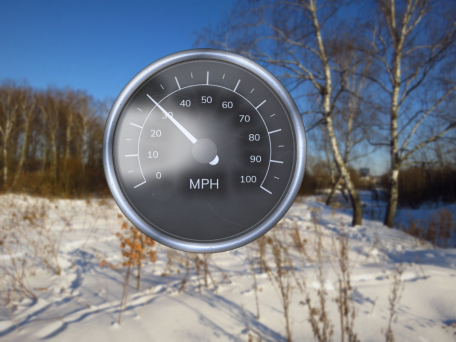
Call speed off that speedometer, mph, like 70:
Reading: 30
